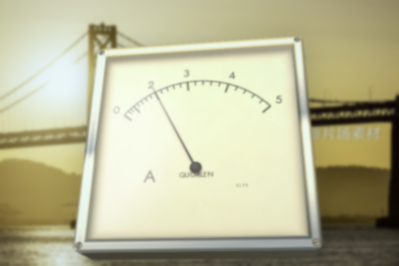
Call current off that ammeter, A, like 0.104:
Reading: 2
